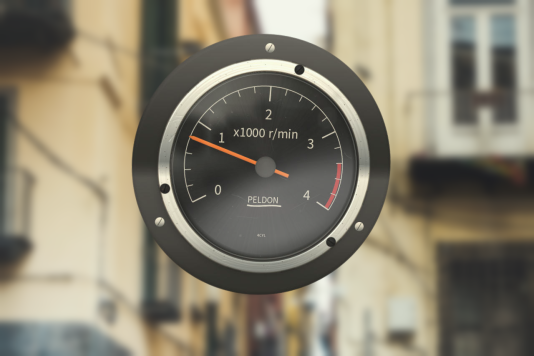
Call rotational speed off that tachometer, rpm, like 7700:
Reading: 800
